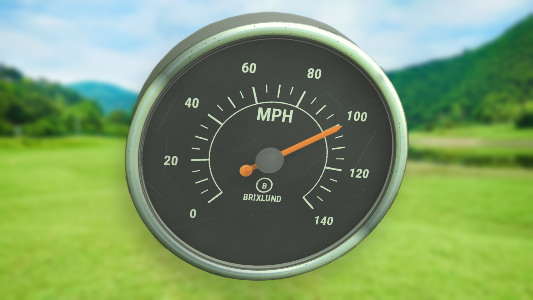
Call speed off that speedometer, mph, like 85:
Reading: 100
